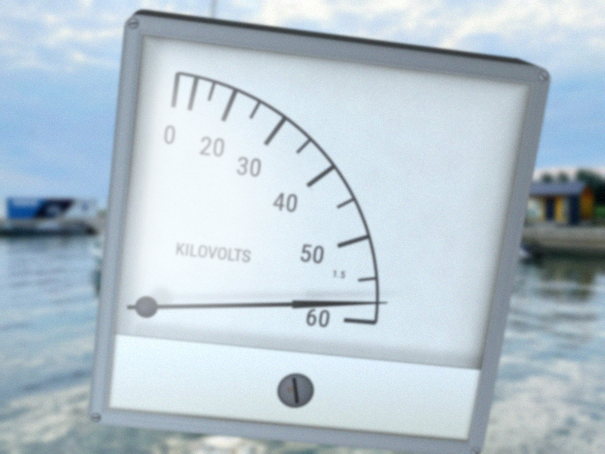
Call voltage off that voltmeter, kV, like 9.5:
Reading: 57.5
